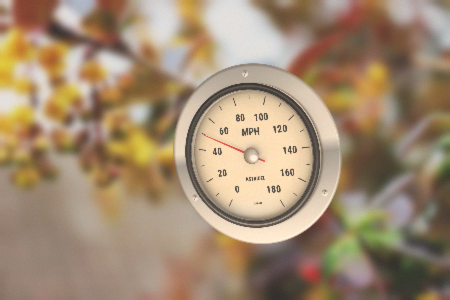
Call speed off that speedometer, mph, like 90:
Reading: 50
